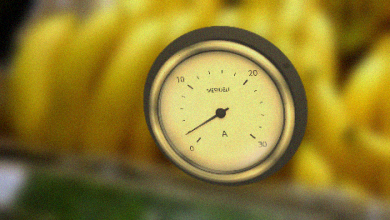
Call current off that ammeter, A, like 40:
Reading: 2
